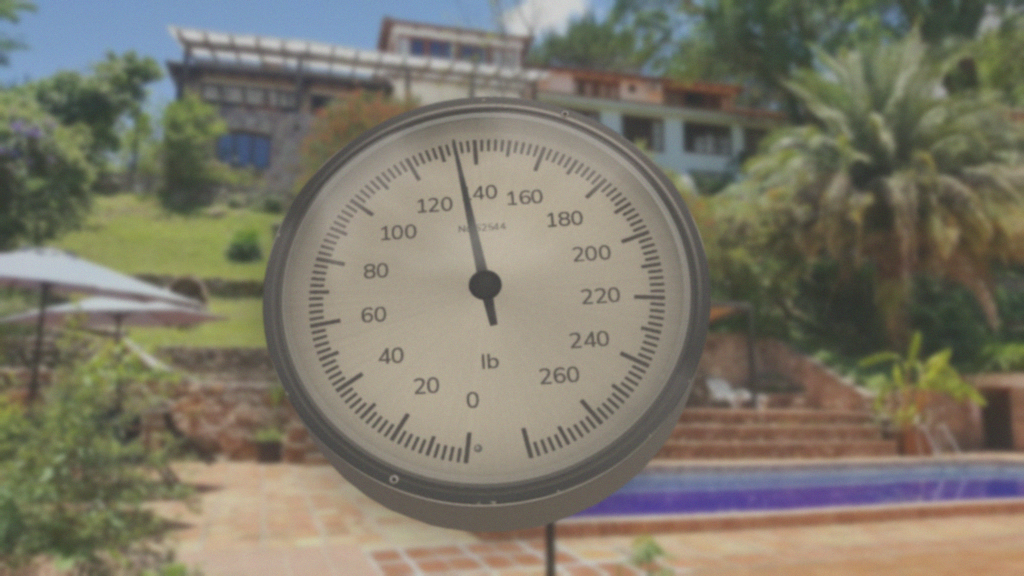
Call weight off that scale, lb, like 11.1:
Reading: 134
